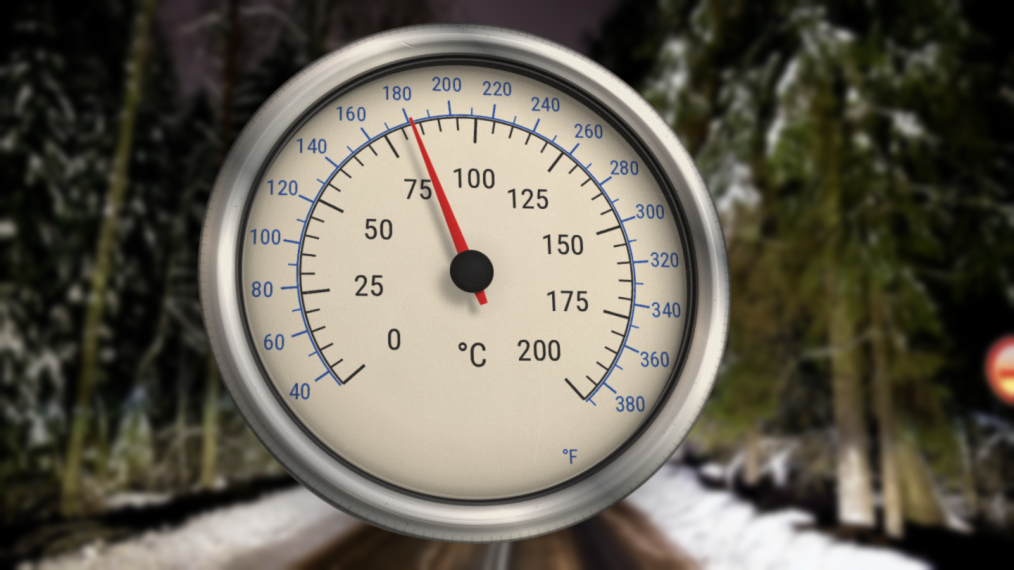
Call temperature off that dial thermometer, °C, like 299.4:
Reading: 82.5
